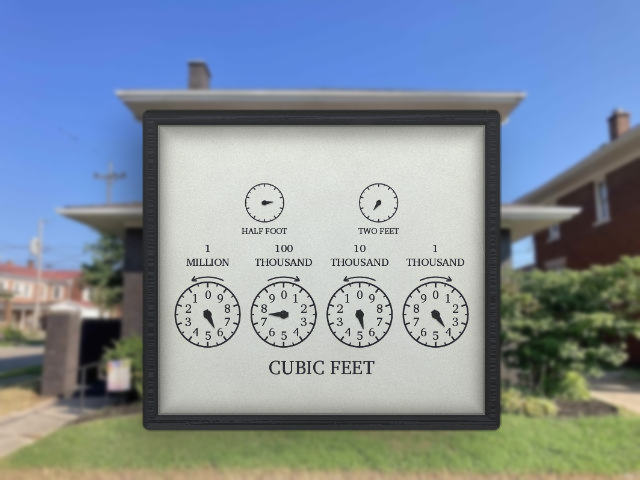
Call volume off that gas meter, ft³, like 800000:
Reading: 575400
